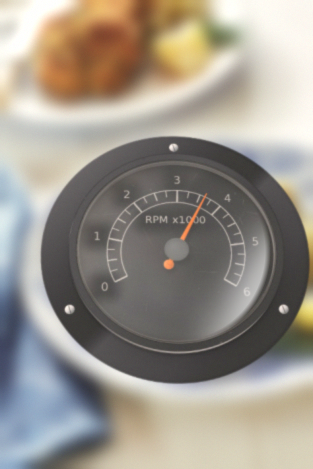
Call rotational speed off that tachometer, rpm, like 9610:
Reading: 3625
